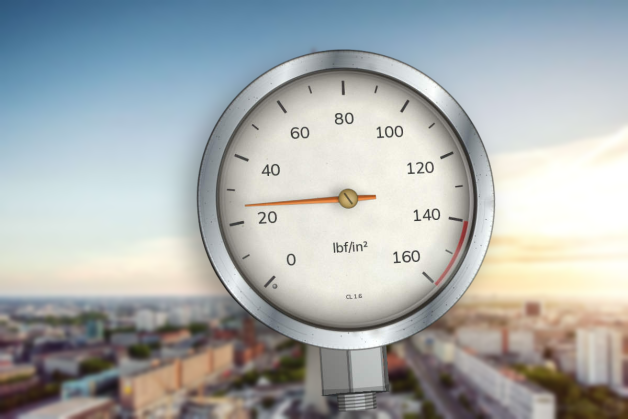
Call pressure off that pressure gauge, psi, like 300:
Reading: 25
